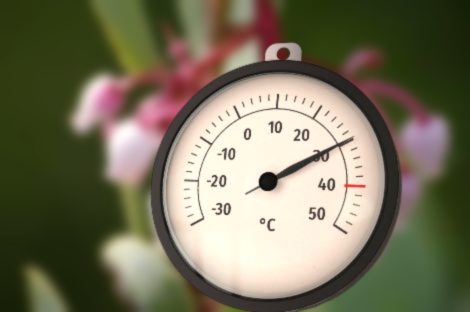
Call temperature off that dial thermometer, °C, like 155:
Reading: 30
